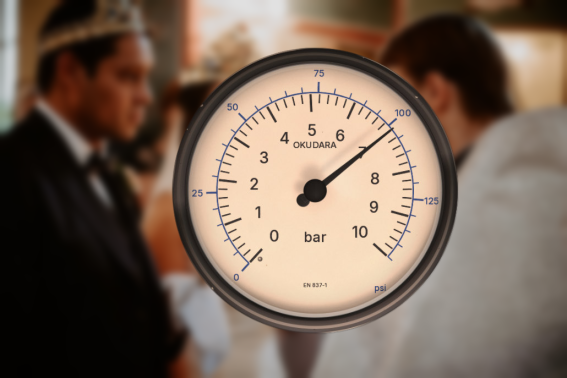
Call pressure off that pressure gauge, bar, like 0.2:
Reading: 7
